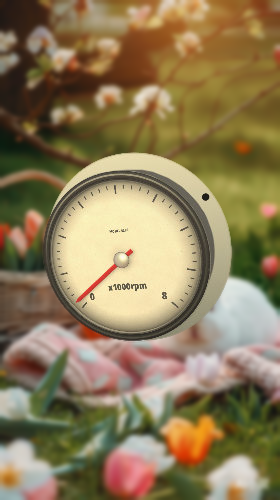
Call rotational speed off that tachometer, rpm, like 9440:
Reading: 200
